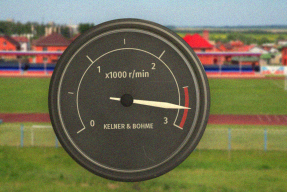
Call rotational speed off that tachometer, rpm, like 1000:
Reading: 2750
